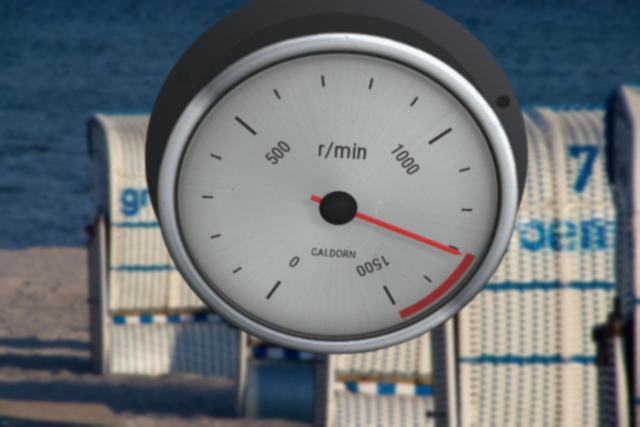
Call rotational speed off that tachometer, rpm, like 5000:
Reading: 1300
